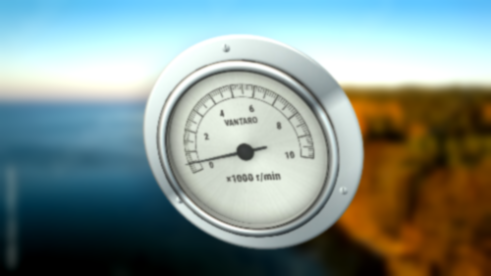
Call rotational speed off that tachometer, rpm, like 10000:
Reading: 500
